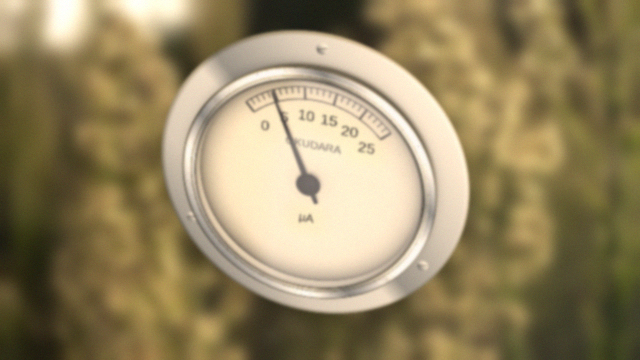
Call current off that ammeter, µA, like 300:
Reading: 5
